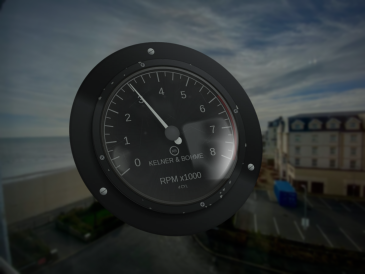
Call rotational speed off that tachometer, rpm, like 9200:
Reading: 3000
